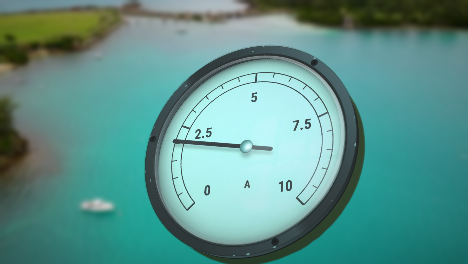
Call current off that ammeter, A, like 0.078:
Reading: 2
